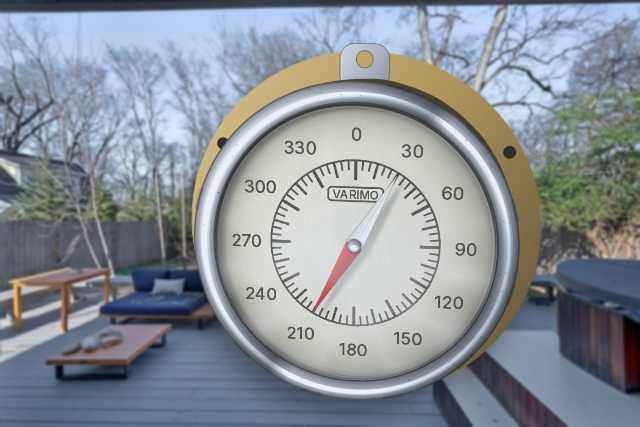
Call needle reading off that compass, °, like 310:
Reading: 210
